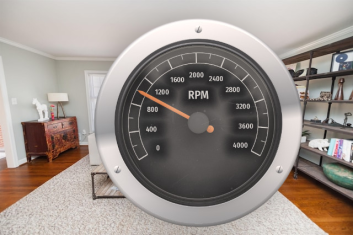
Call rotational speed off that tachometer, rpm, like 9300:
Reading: 1000
